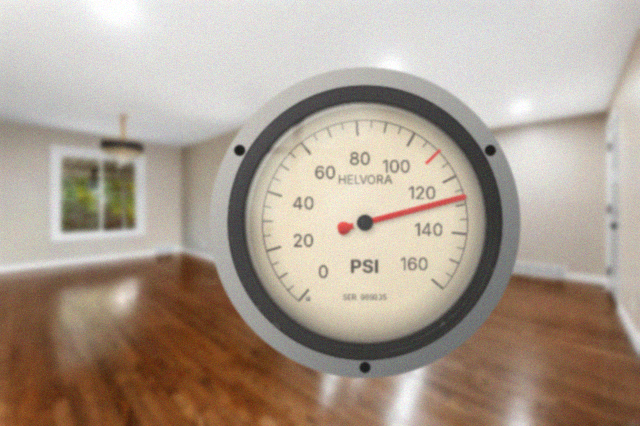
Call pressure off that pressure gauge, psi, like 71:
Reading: 127.5
